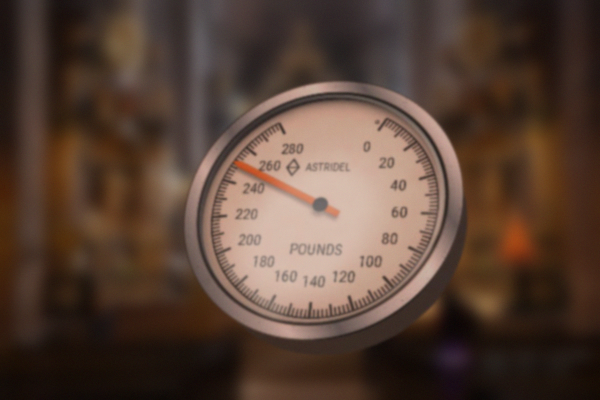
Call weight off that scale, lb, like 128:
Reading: 250
